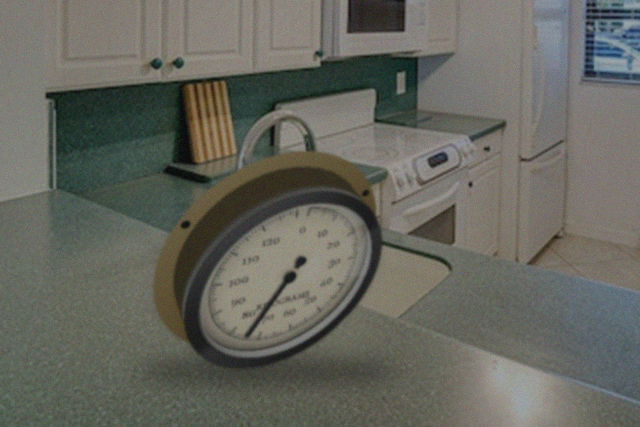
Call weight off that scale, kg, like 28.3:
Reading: 75
